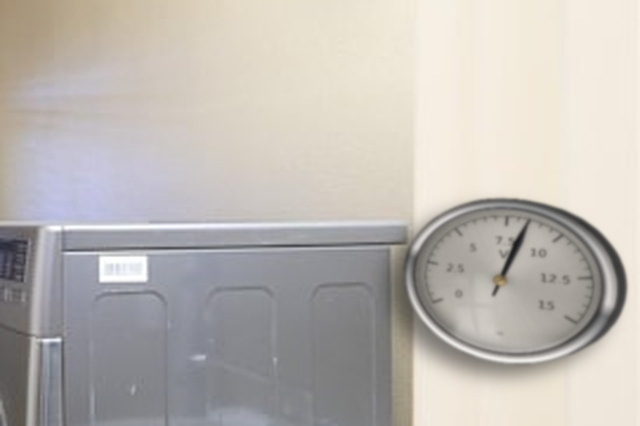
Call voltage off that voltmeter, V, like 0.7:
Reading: 8.5
